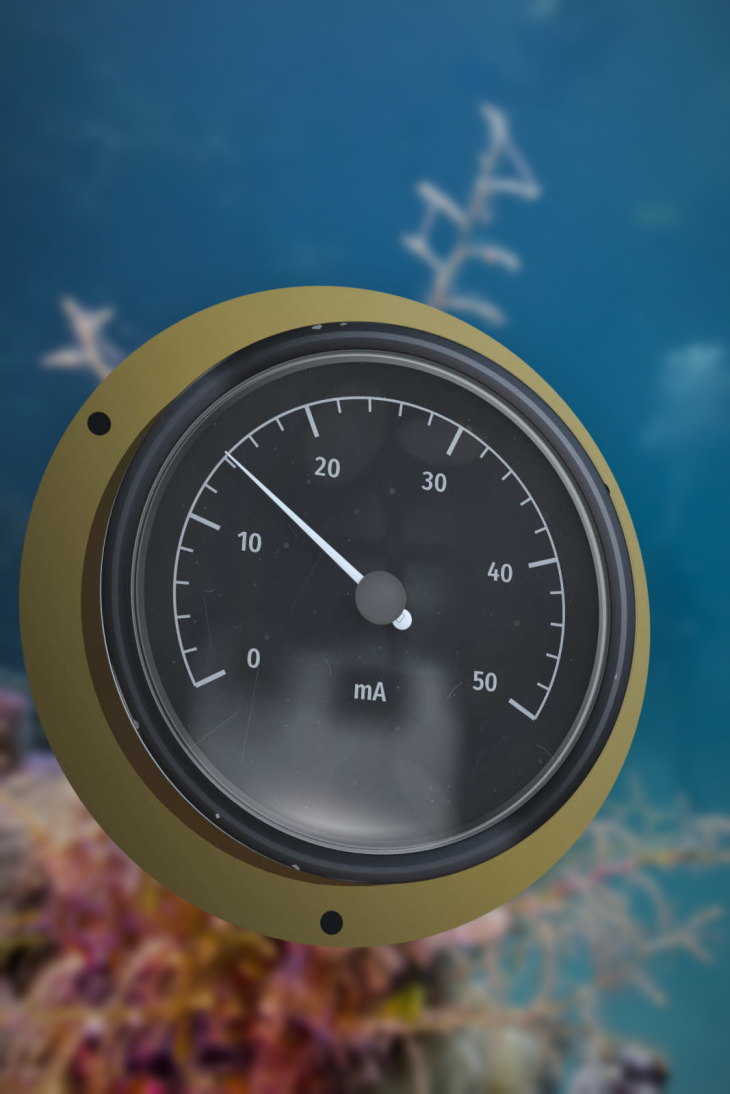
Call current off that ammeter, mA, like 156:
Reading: 14
